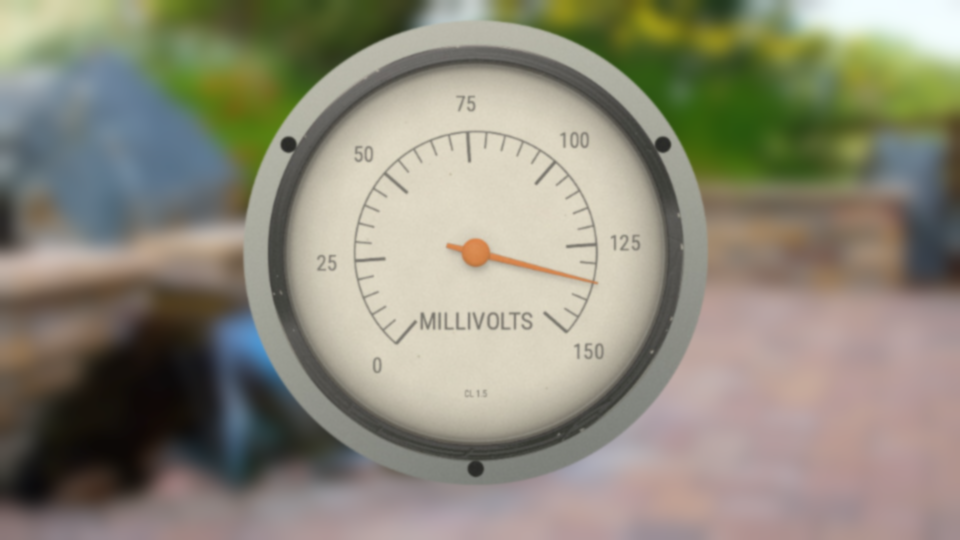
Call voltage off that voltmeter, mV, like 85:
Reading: 135
